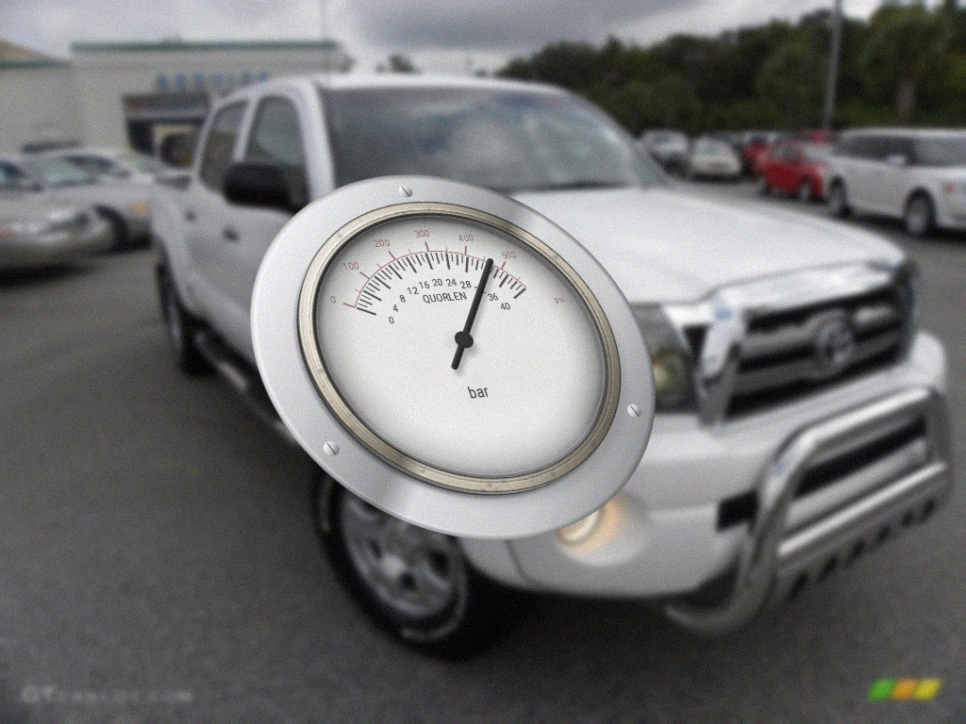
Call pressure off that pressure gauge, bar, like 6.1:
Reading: 32
